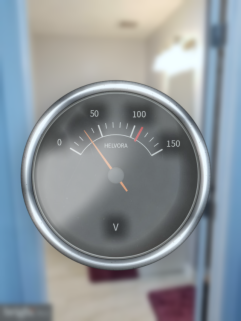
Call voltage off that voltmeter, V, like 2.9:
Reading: 30
